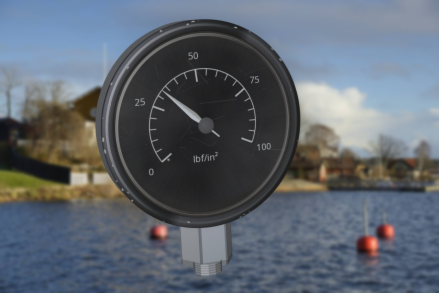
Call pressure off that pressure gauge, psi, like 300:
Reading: 32.5
